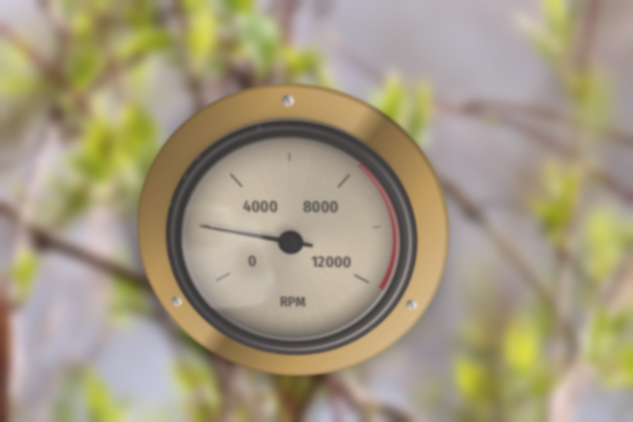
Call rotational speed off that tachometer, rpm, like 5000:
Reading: 2000
